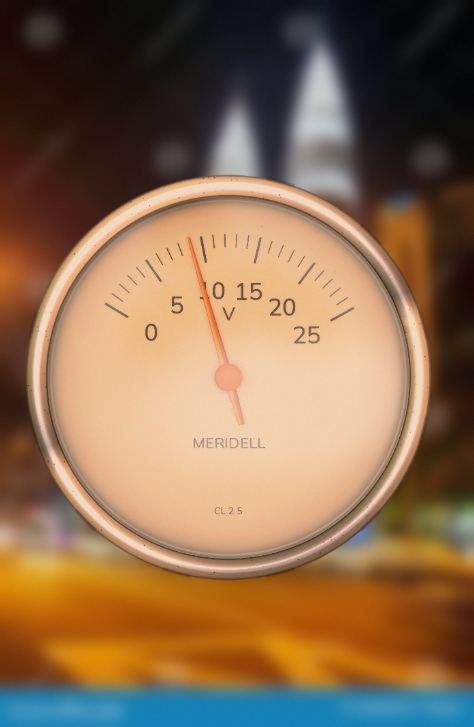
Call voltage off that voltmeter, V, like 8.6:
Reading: 9
